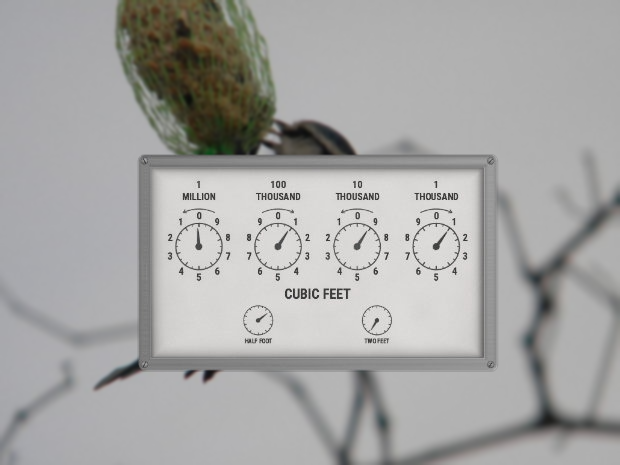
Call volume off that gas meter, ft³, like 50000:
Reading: 9100
